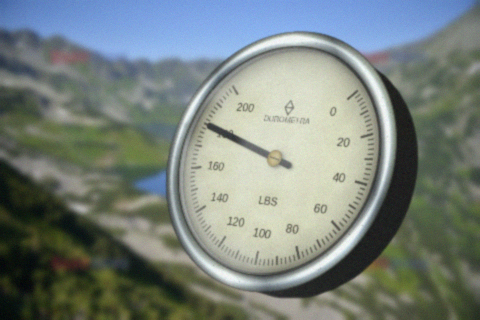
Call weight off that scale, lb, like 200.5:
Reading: 180
